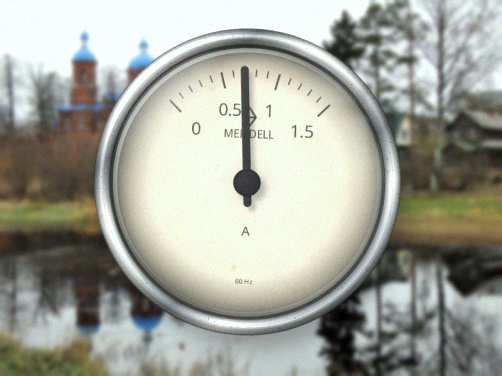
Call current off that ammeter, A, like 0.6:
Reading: 0.7
